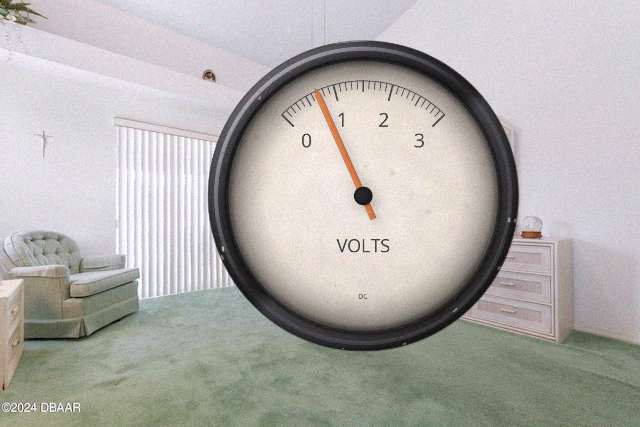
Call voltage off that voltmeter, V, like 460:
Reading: 0.7
